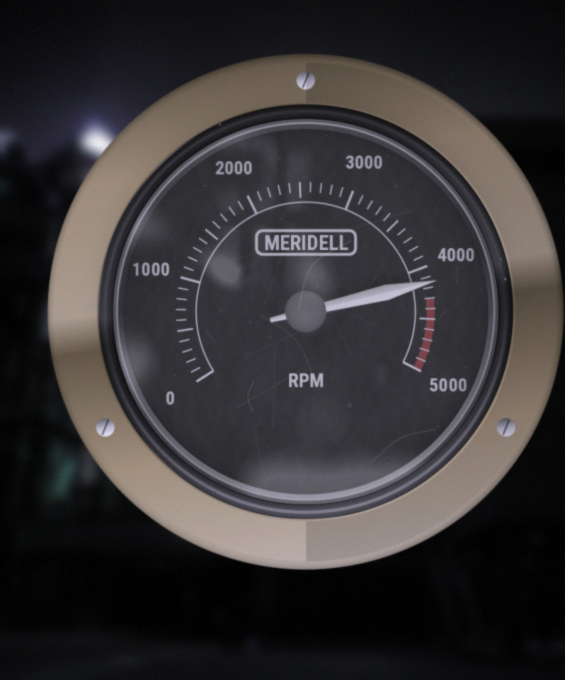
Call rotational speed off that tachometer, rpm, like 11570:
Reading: 4150
